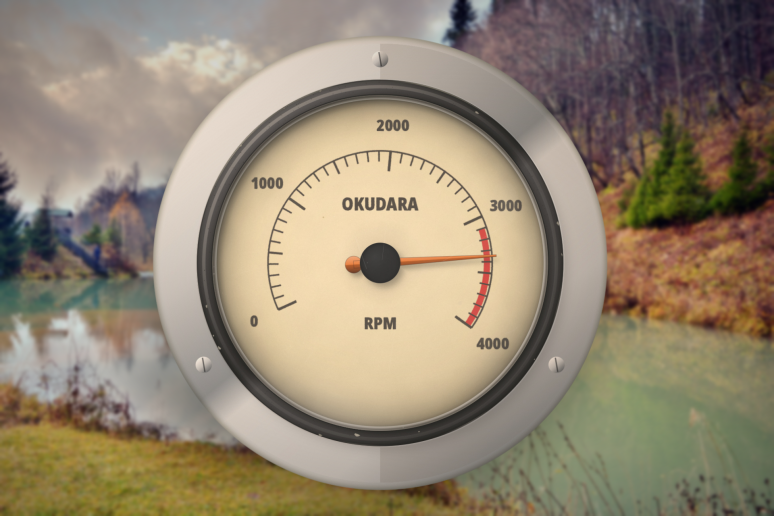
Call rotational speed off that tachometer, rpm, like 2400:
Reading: 3350
